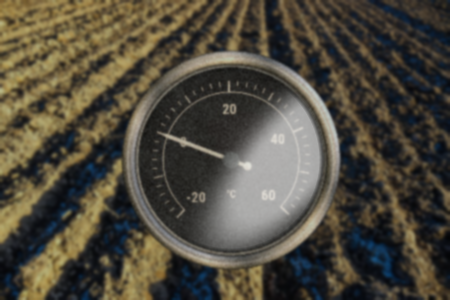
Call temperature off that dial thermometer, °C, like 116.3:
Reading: 0
